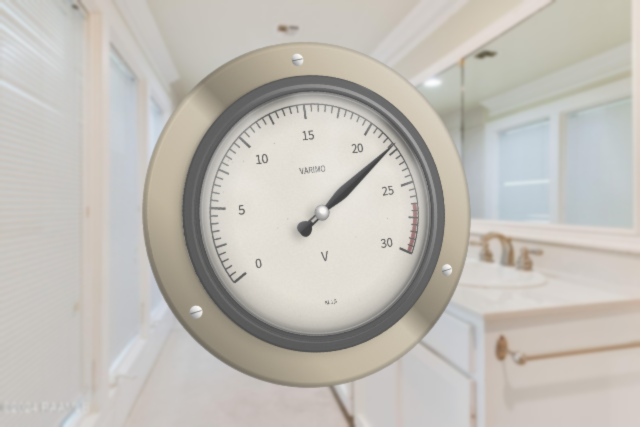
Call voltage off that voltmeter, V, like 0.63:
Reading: 22
